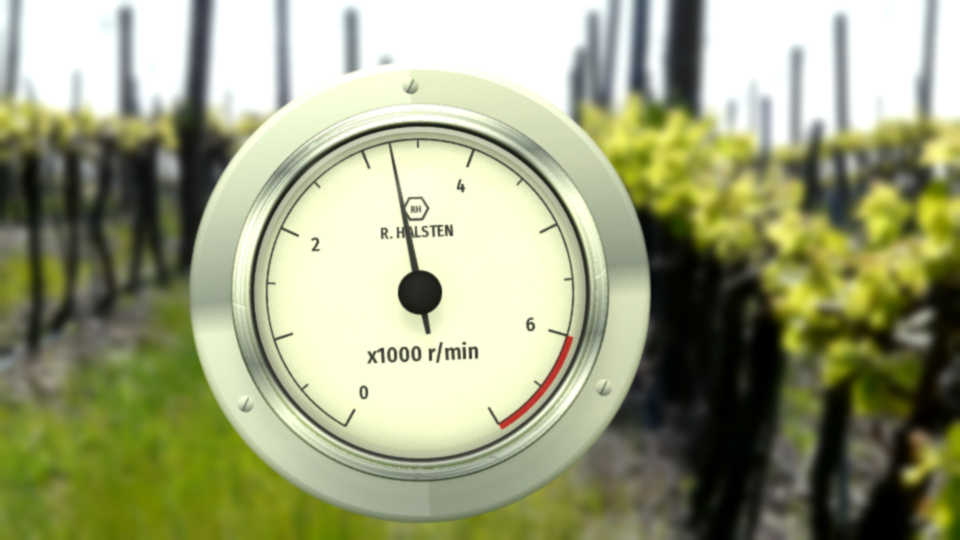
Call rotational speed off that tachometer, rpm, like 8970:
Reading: 3250
